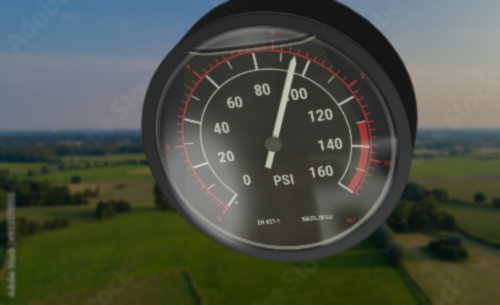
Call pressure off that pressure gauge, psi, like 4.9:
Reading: 95
